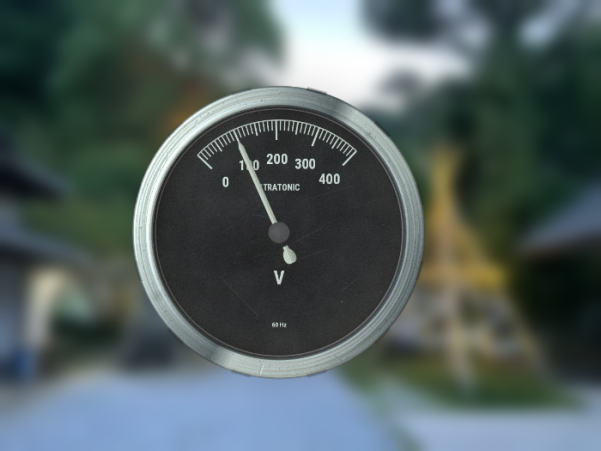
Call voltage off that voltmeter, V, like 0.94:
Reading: 100
